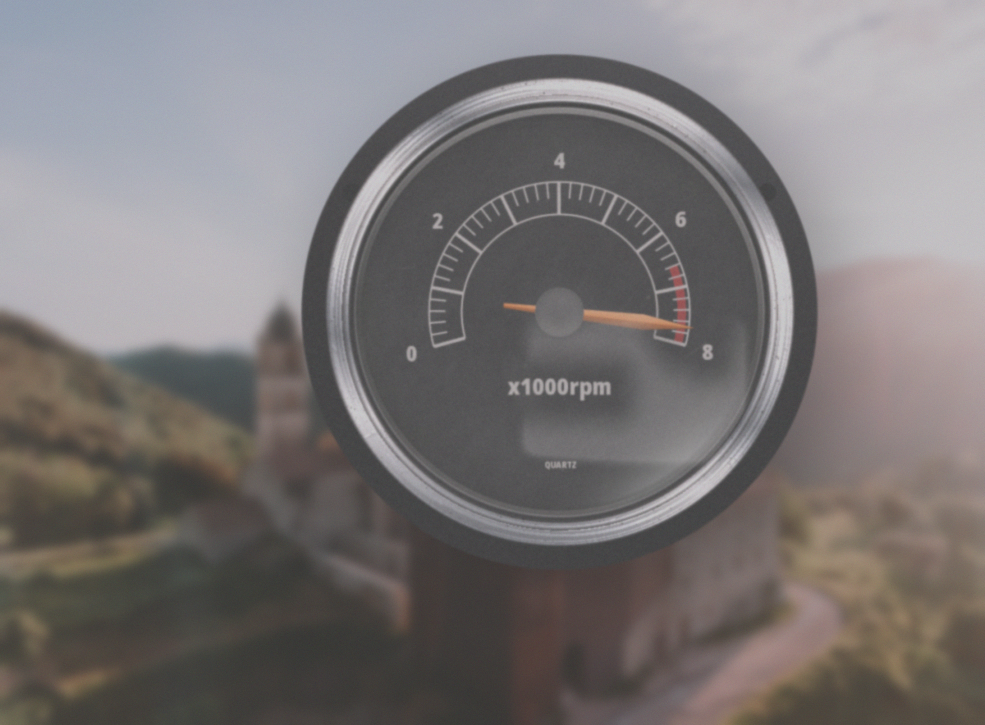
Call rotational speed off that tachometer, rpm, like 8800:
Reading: 7700
